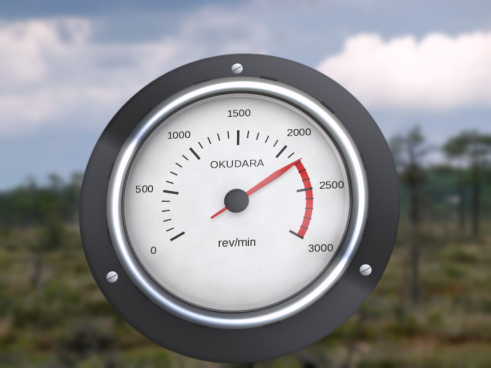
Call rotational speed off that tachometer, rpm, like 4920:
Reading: 2200
